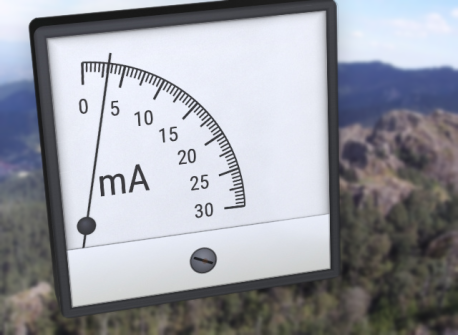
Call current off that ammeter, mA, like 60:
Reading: 3
